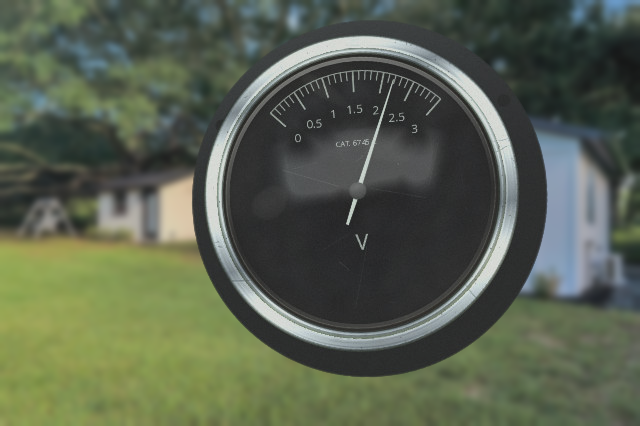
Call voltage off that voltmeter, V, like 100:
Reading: 2.2
